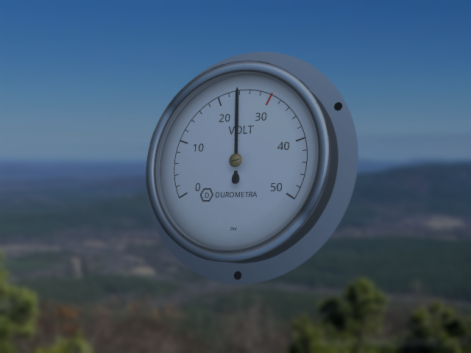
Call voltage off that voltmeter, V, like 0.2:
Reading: 24
